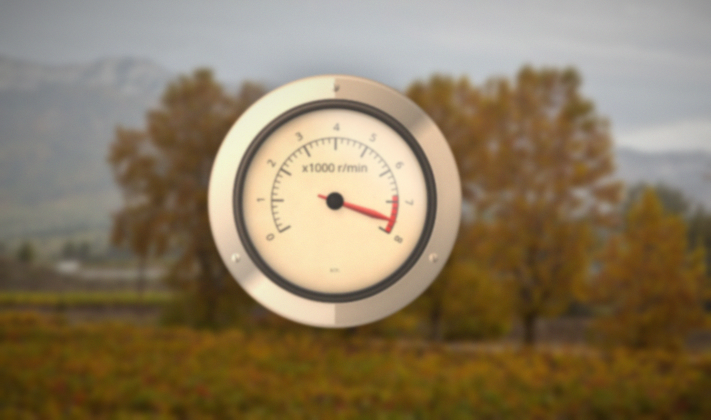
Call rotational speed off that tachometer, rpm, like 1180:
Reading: 7600
